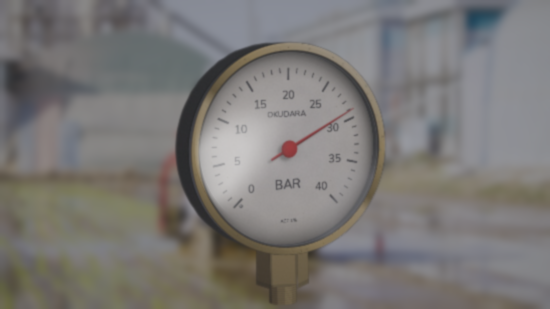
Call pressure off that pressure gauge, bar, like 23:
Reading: 29
